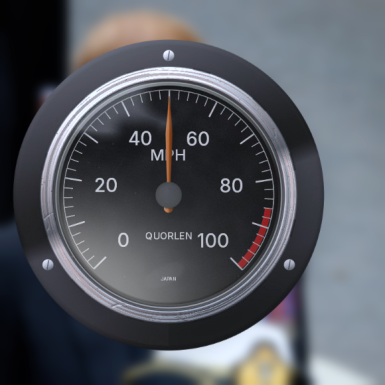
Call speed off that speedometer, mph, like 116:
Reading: 50
